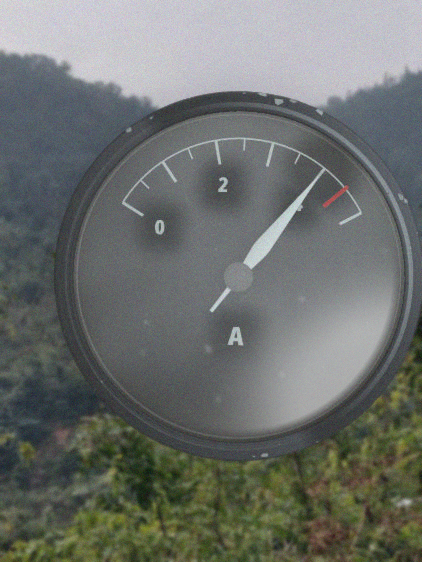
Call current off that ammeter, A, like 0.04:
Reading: 4
